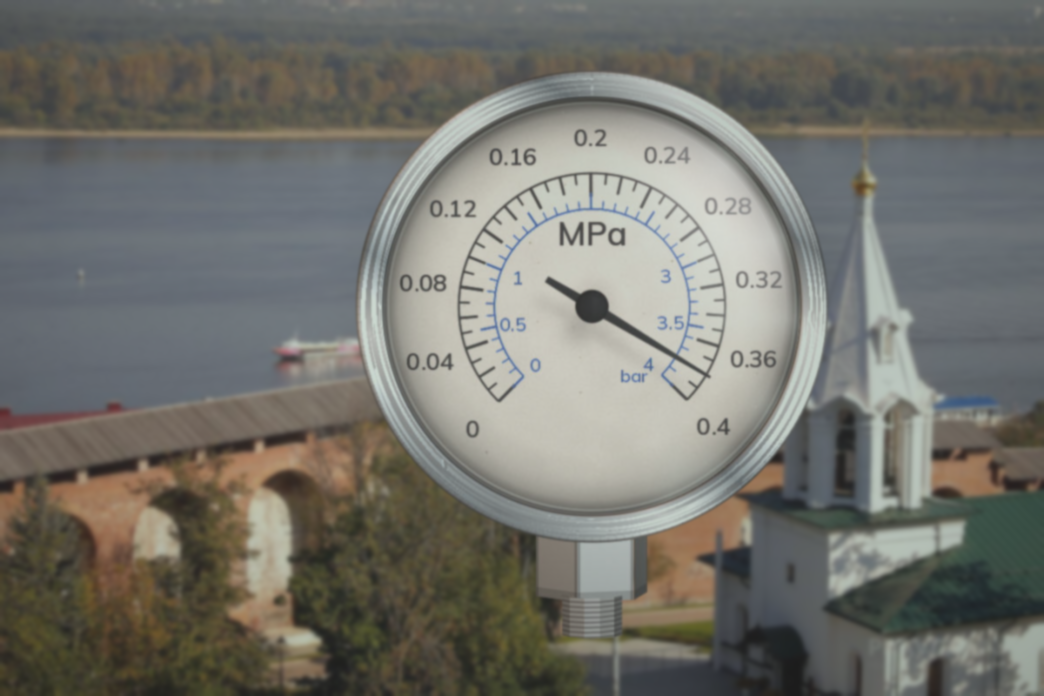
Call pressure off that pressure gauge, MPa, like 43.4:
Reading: 0.38
